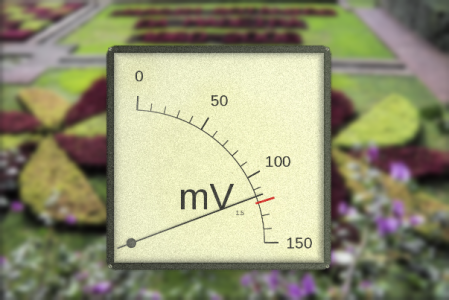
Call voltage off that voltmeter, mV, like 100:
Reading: 115
